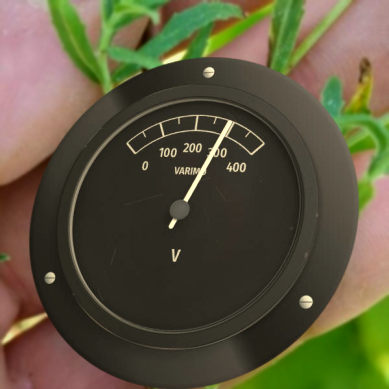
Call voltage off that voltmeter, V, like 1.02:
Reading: 300
